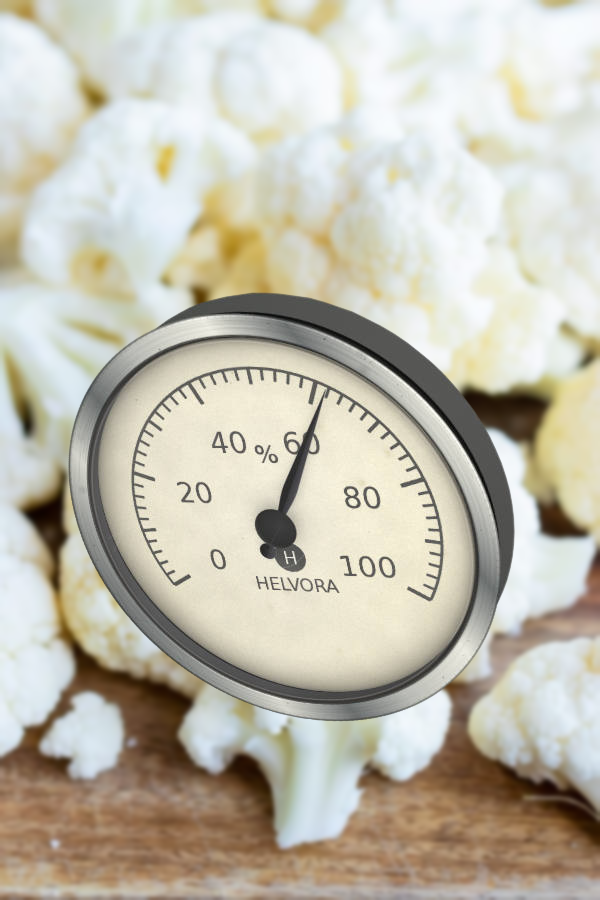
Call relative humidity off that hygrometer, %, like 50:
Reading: 62
